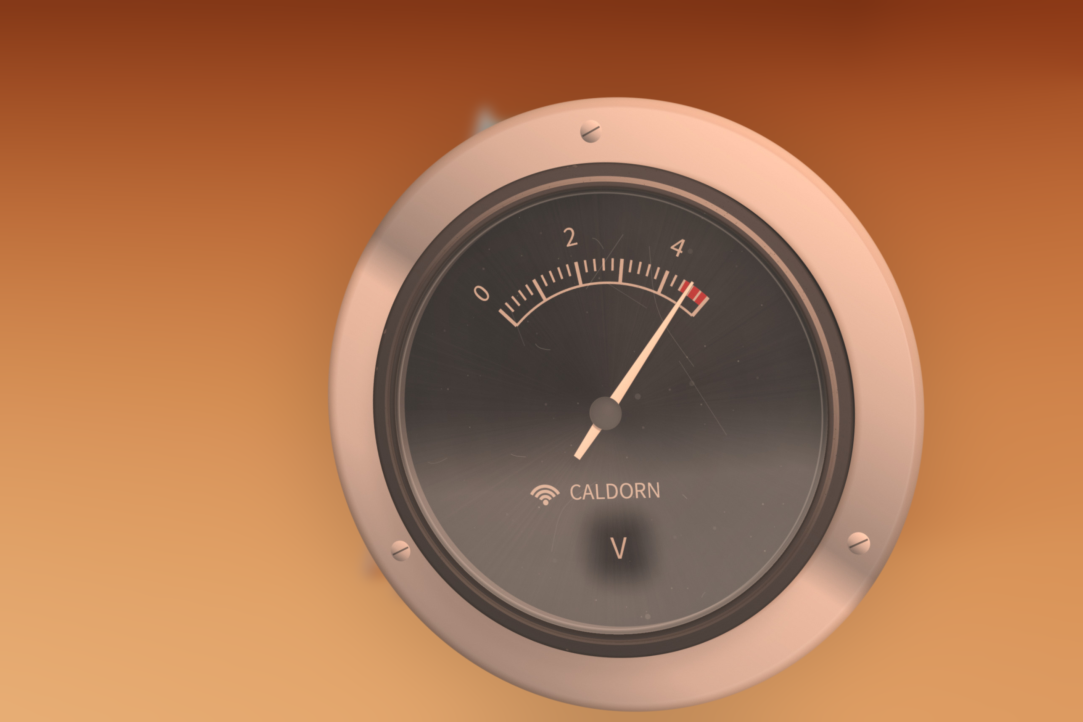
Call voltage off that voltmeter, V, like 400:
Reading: 4.6
